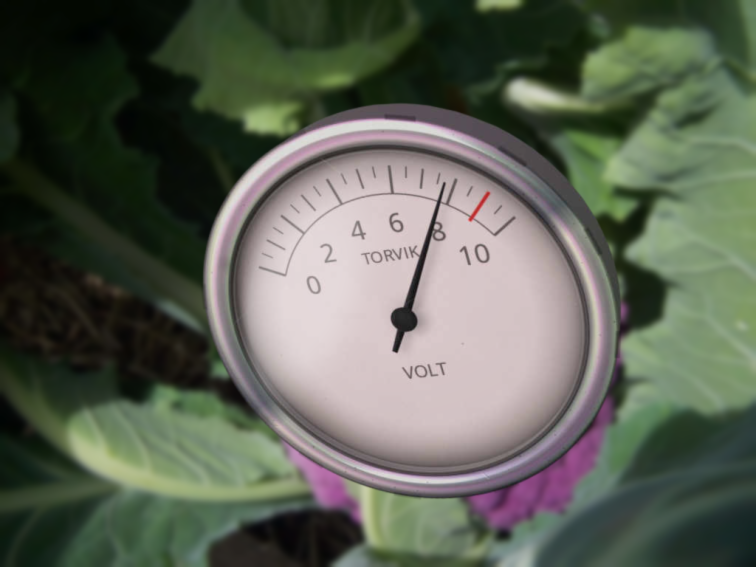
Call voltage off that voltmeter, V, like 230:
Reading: 7.75
